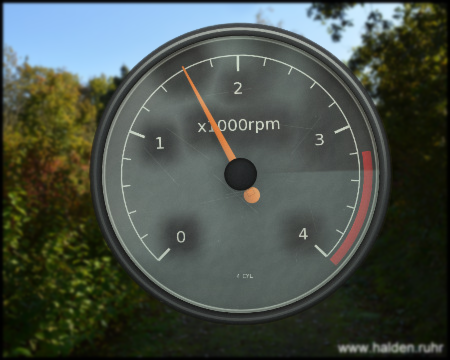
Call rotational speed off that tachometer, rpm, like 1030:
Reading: 1600
